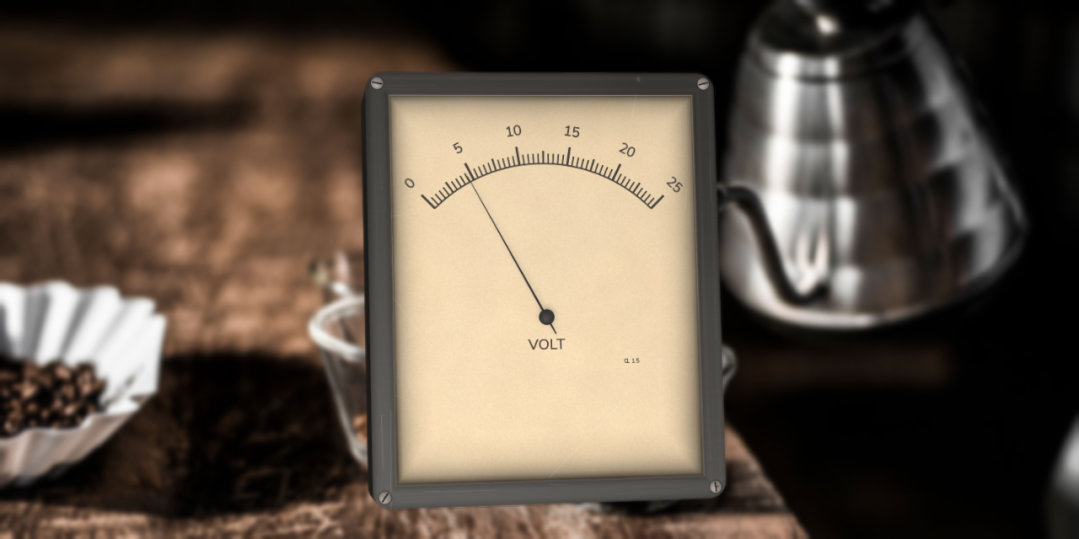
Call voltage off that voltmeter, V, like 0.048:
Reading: 4.5
